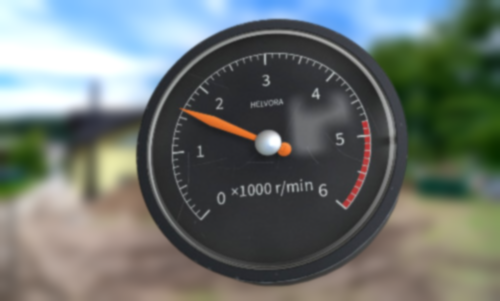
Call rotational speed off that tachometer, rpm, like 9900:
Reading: 1600
